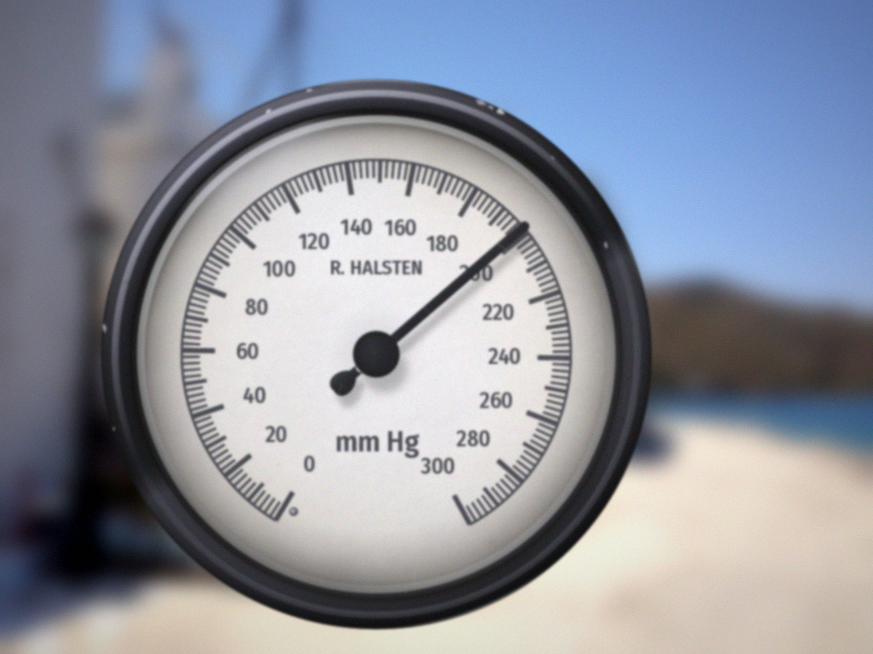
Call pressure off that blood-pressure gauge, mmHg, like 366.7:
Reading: 198
